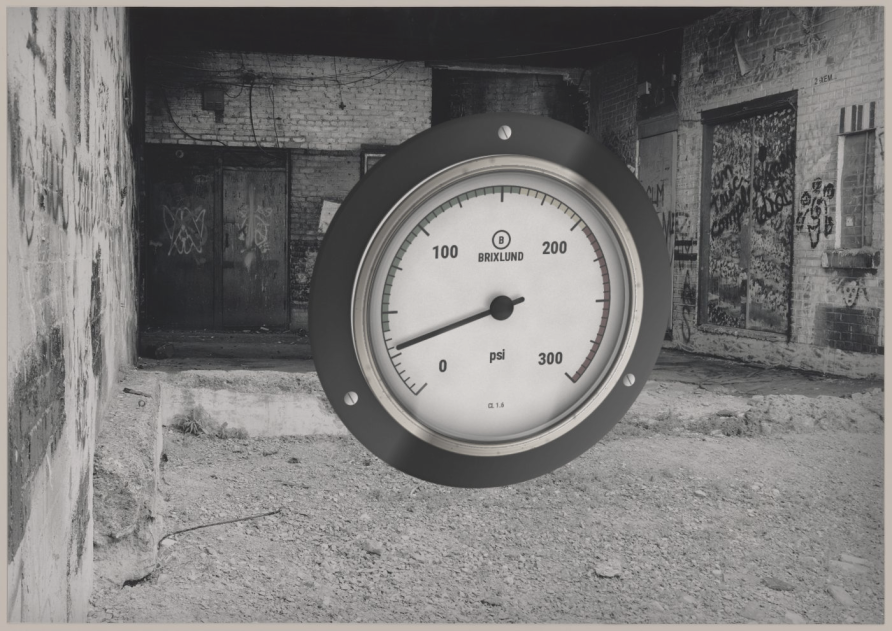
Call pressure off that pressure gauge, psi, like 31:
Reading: 30
